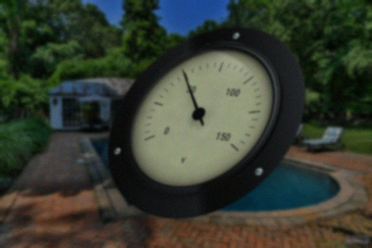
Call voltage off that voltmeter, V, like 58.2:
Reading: 50
